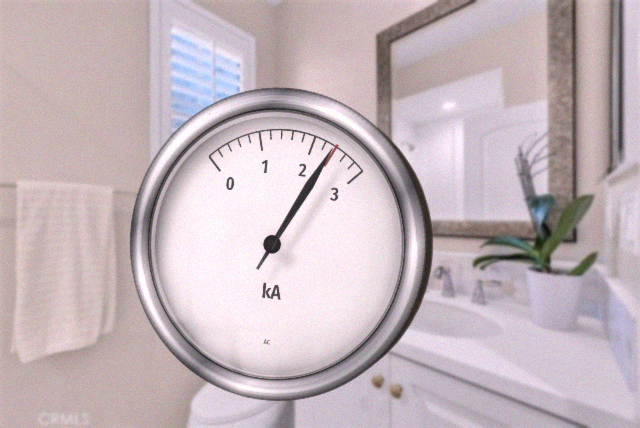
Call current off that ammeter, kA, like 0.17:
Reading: 2.4
